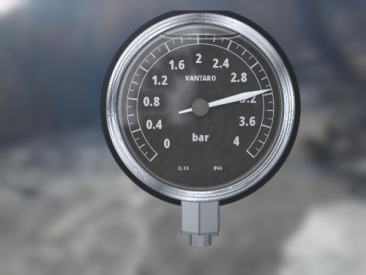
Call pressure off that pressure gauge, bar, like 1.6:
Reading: 3.15
